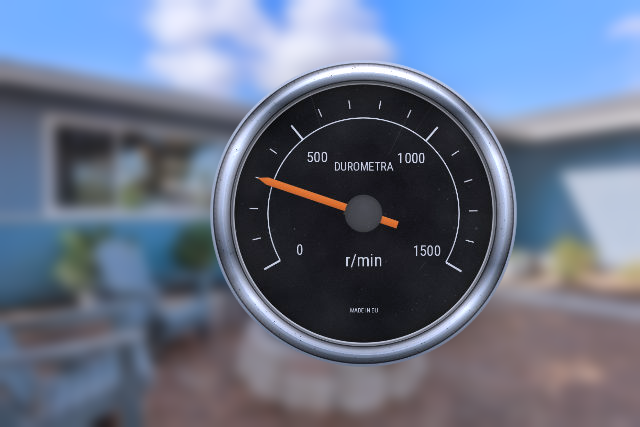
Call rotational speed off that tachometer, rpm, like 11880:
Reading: 300
